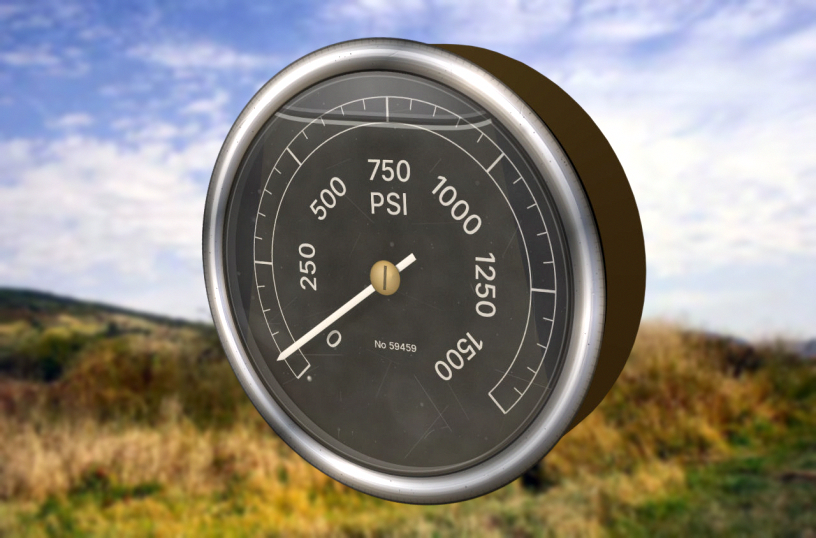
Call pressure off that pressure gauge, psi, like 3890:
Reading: 50
